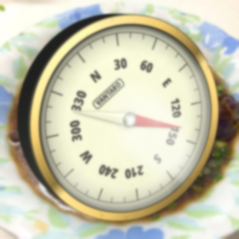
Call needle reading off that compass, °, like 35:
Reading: 140
